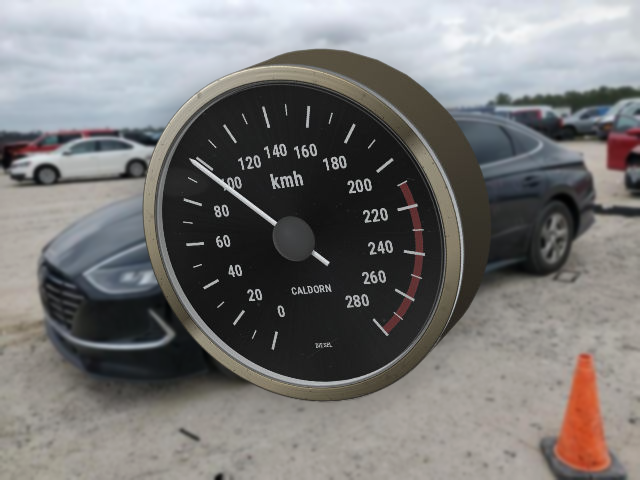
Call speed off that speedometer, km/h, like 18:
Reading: 100
